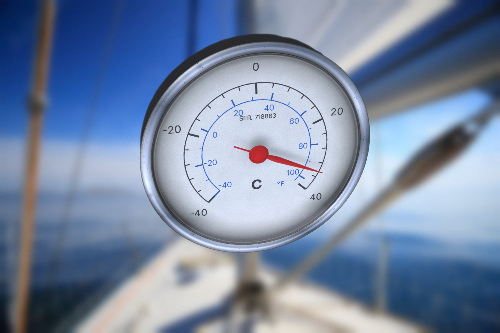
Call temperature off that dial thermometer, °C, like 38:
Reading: 34
